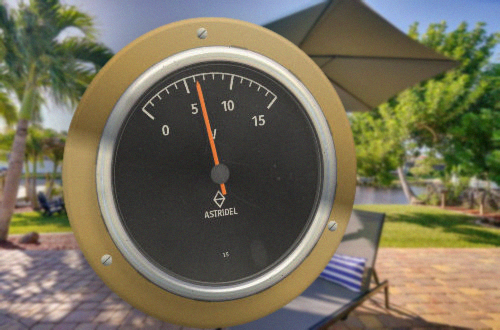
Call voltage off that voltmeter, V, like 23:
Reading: 6
